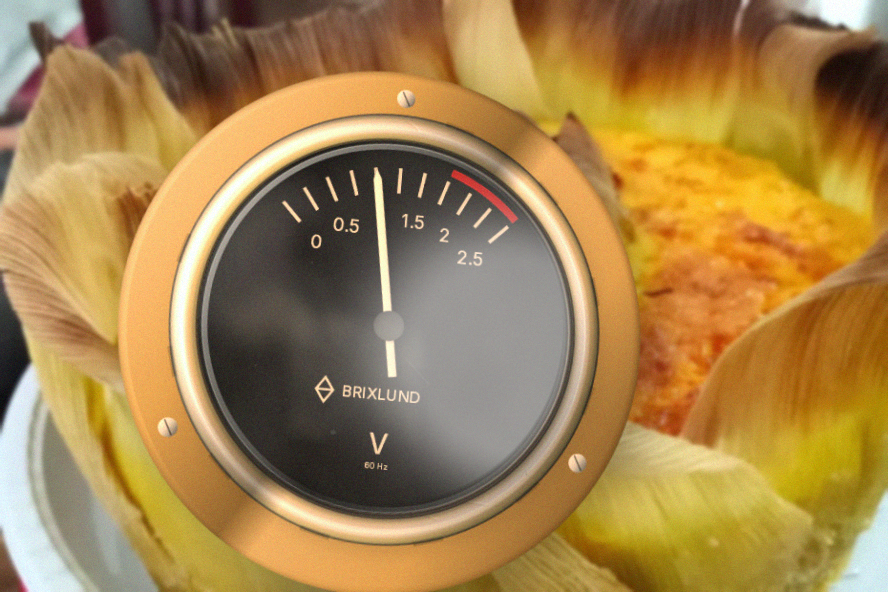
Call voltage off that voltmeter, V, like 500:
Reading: 1
